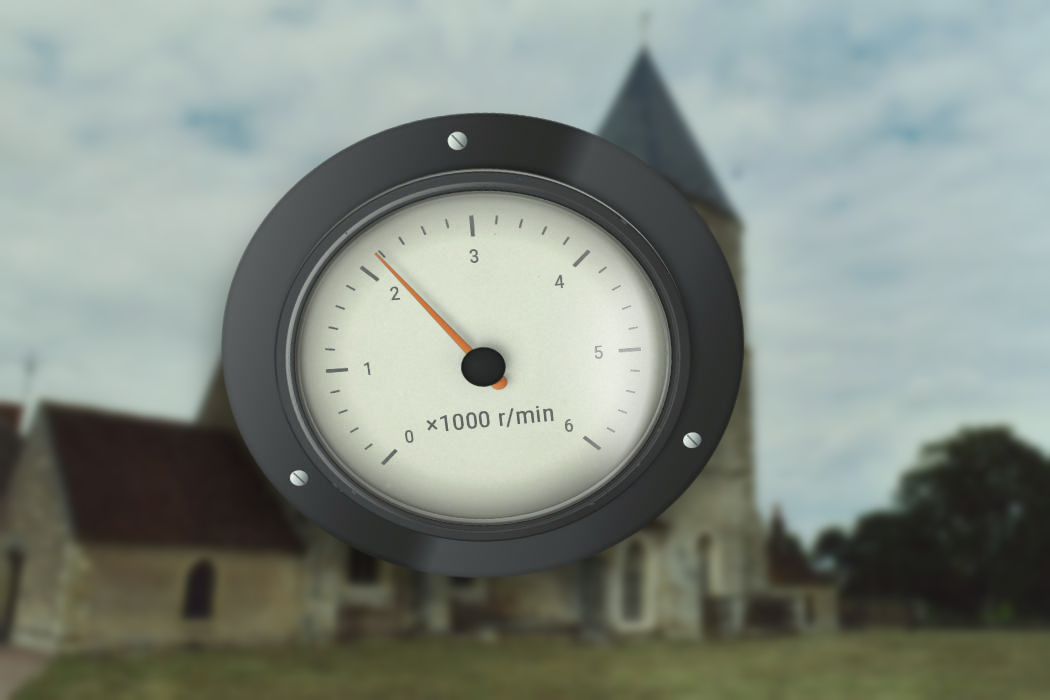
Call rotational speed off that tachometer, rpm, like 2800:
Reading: 2200
